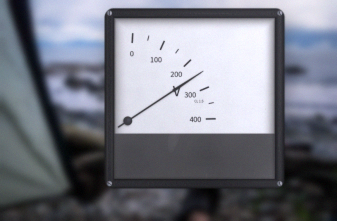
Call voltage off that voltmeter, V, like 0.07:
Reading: 250
